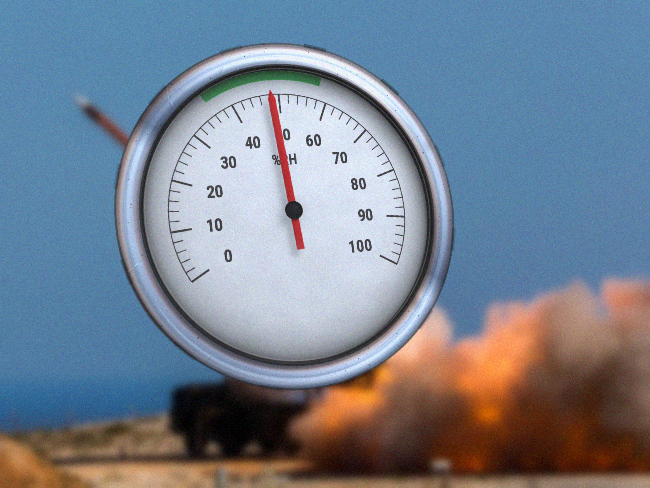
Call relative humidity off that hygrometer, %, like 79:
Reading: 48
